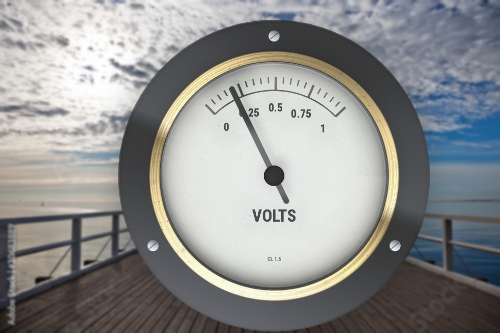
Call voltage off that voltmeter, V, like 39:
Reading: 0.2
